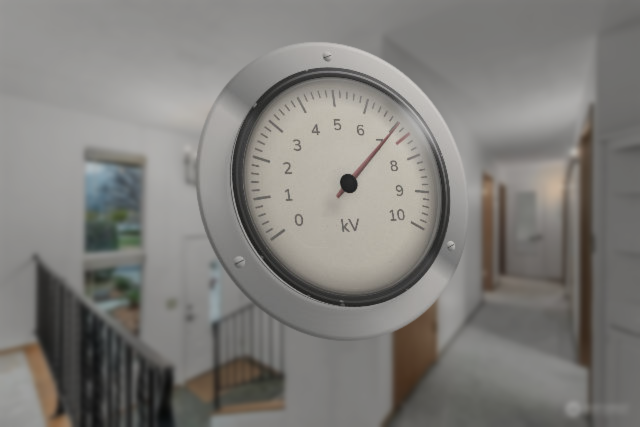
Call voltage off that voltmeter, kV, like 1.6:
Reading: 7
